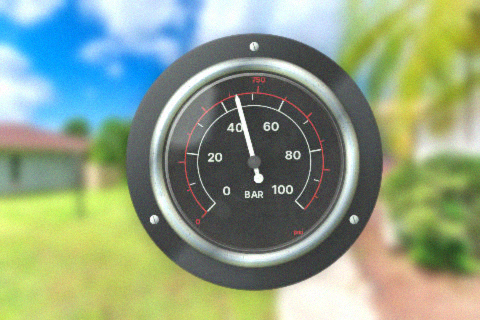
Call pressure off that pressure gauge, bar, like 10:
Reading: 45
